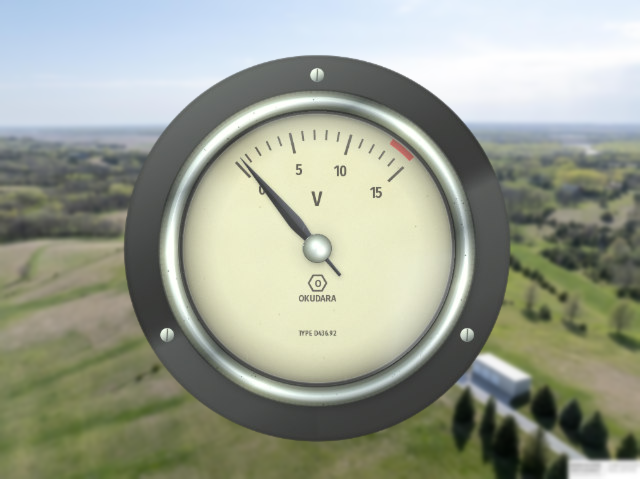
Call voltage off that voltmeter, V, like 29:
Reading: 0.5
